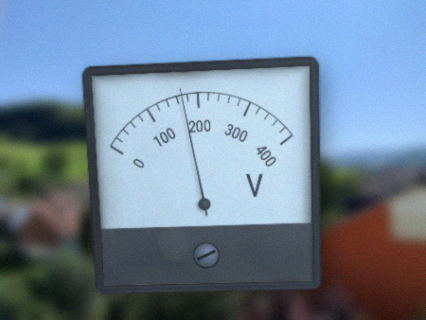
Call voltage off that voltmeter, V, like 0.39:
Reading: 170
